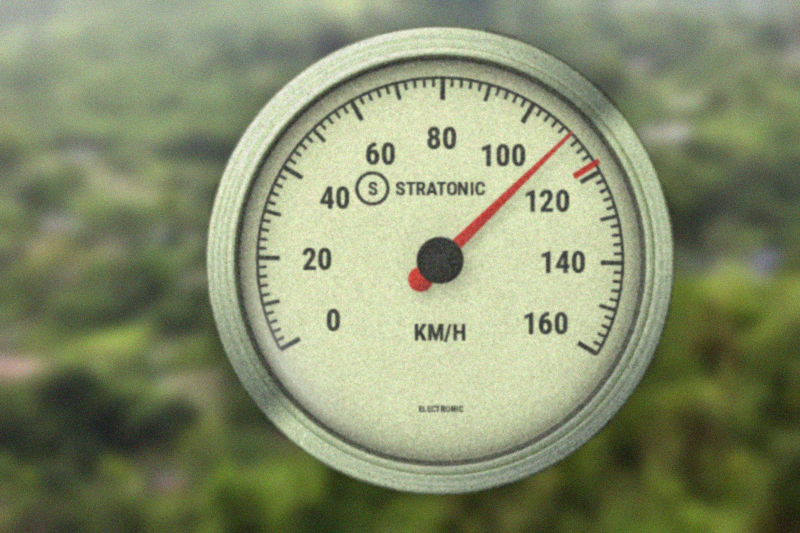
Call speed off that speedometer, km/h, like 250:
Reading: 110
